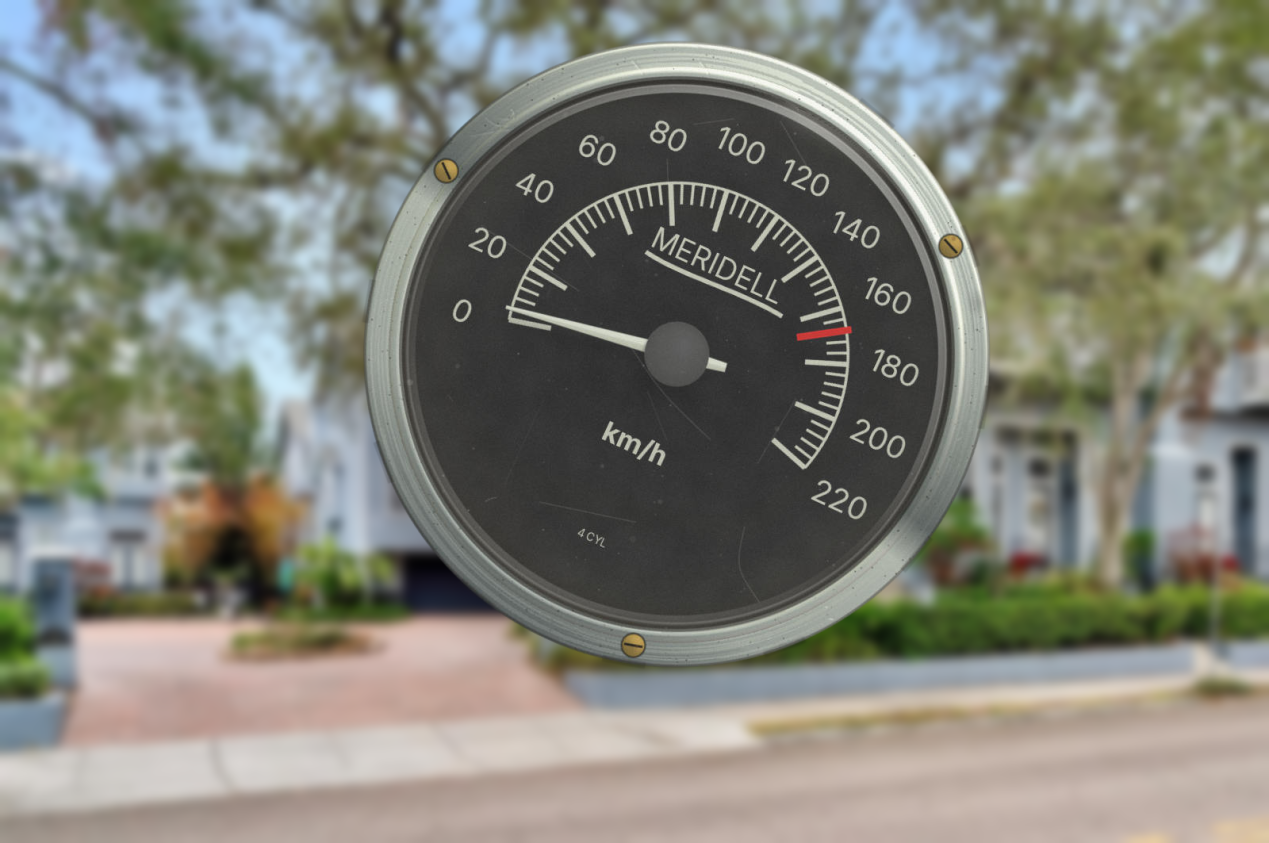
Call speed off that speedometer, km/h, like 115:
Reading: 4
